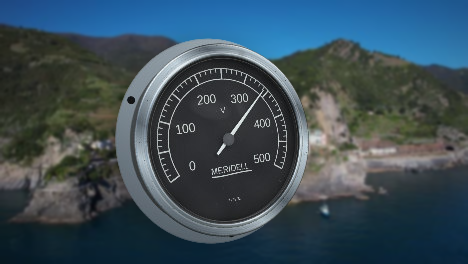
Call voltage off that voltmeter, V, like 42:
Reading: 340
